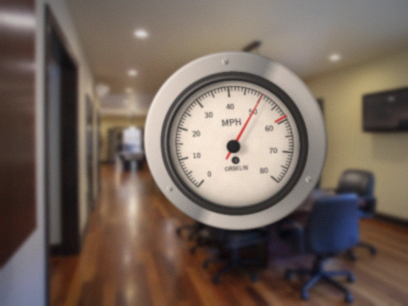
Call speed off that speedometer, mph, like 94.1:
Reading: 50
